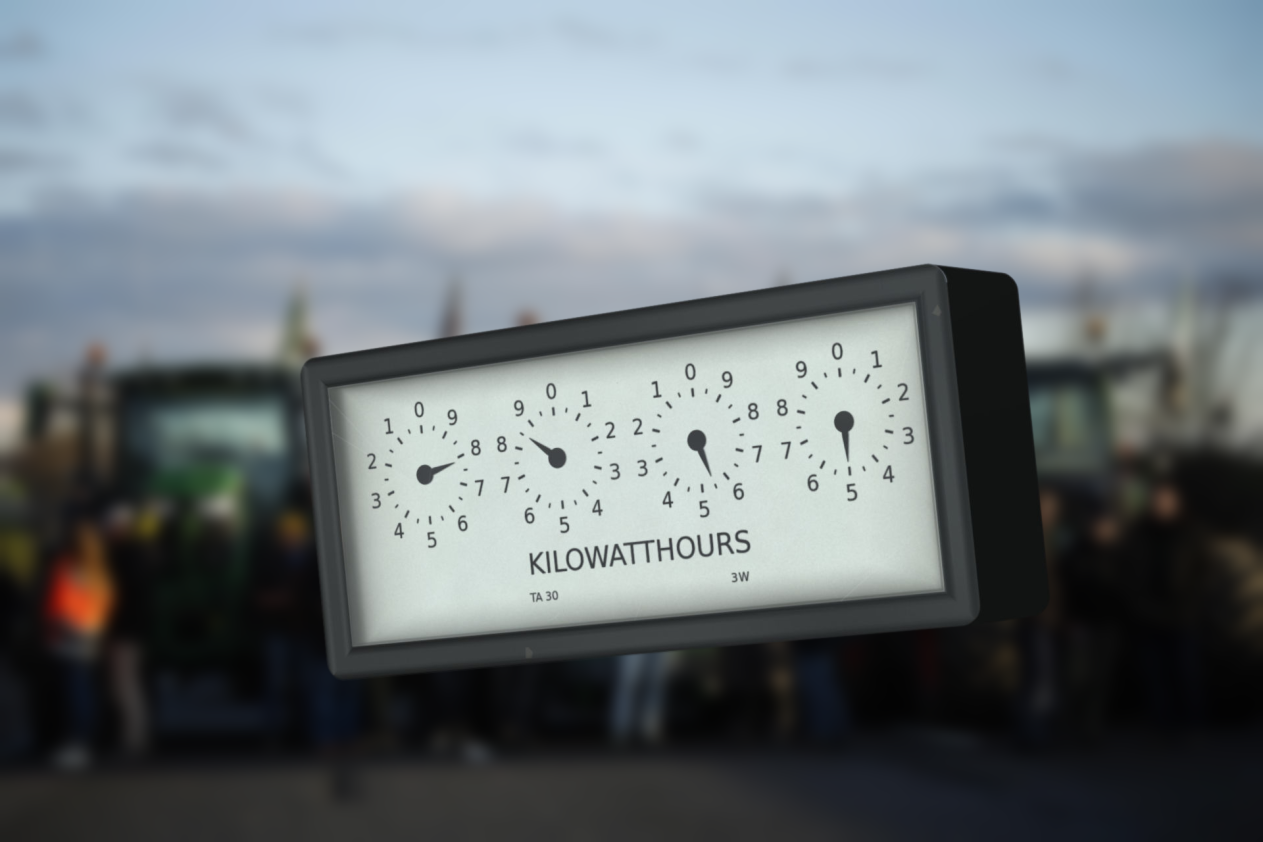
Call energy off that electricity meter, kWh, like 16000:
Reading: 7855
